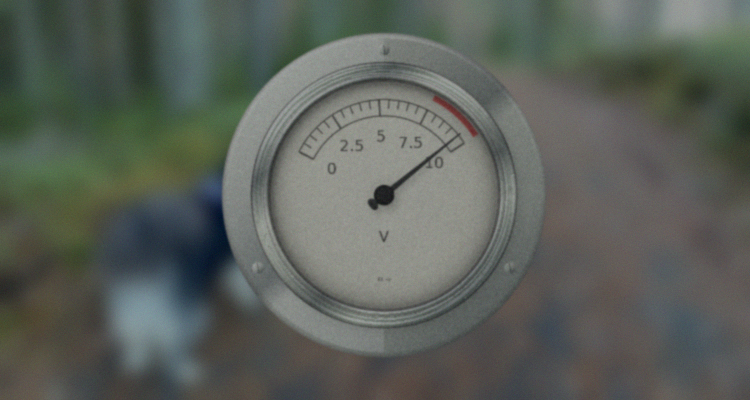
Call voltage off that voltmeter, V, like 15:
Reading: 9.5
